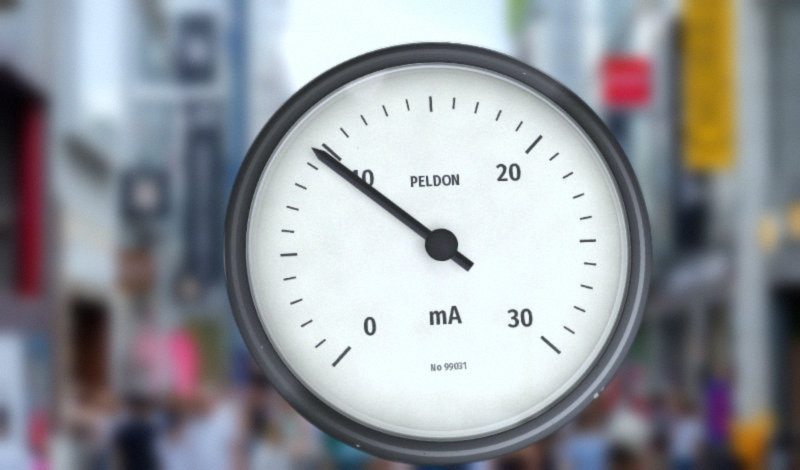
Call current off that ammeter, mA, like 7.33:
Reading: 9.5
